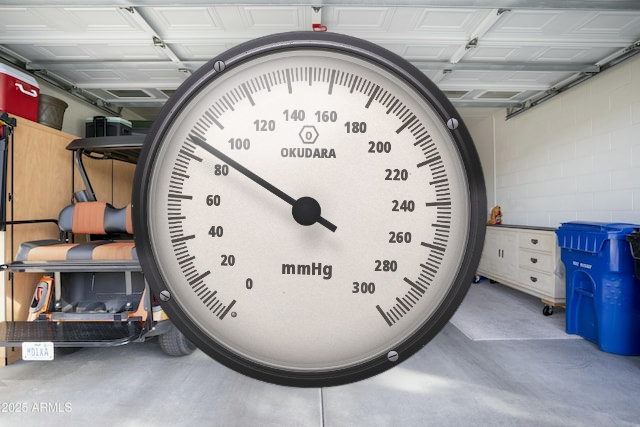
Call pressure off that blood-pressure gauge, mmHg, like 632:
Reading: 88
